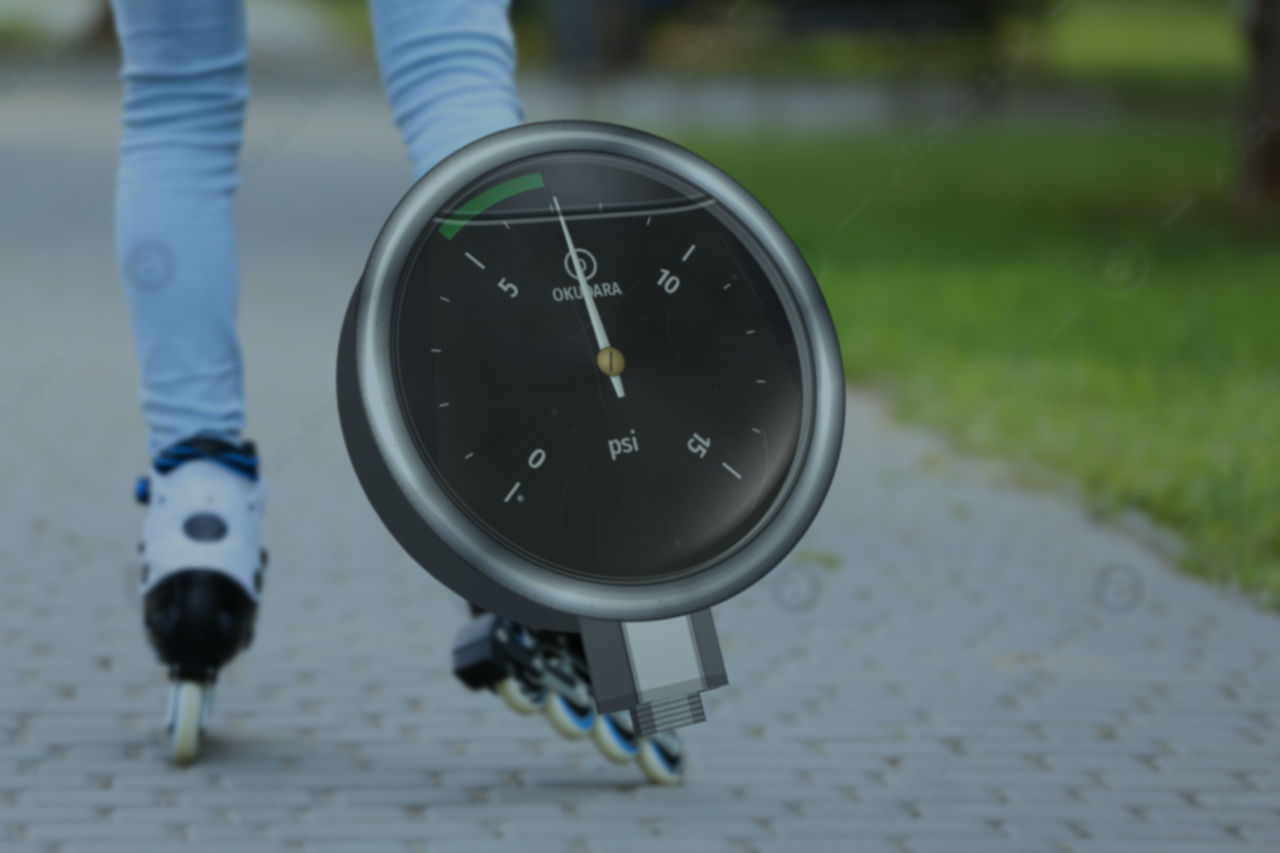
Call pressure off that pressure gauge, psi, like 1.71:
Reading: 7
